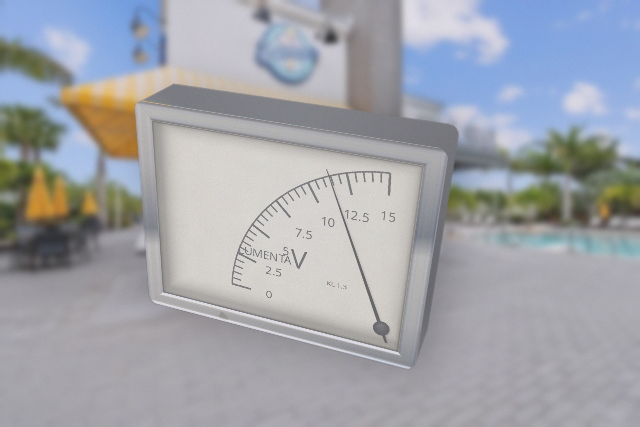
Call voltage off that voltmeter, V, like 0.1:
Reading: 11.5
